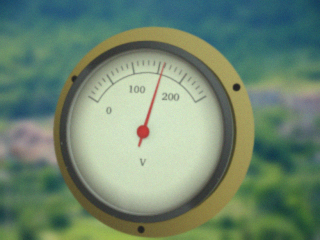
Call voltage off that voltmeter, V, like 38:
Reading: 160
